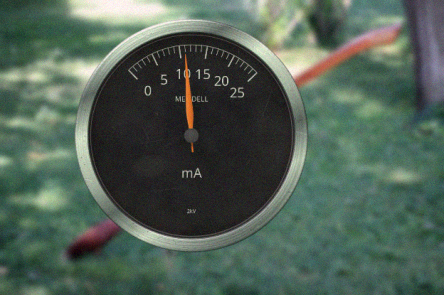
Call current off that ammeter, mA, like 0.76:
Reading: 11
